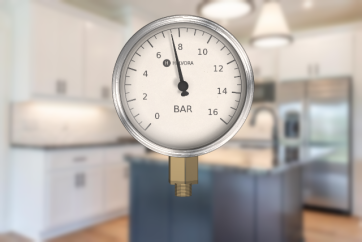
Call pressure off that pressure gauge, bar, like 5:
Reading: 7.5
